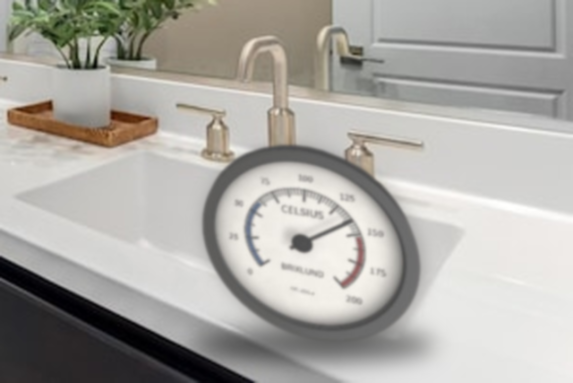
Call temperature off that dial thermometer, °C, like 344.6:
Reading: 137.5
